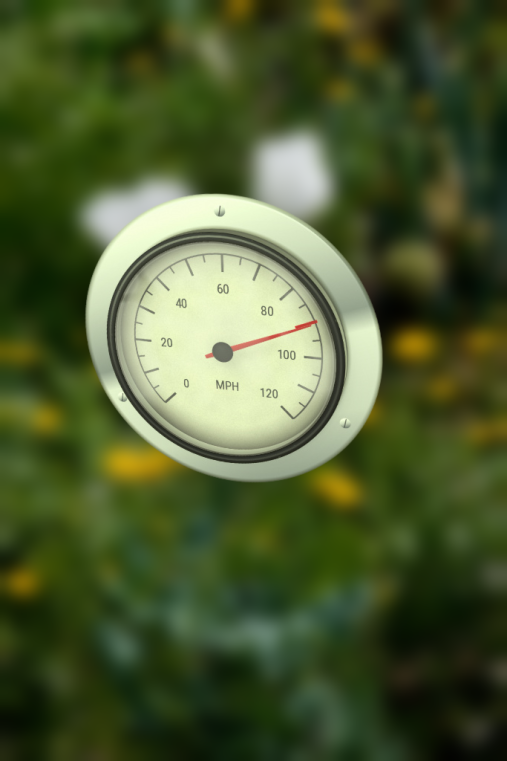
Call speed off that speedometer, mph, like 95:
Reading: 90
